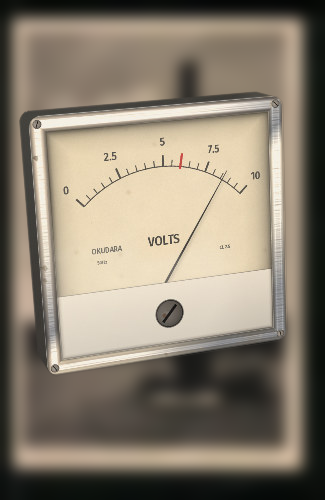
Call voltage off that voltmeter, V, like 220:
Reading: 8.5
